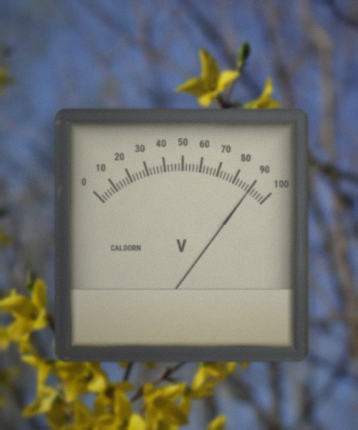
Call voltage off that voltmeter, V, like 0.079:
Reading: 90
